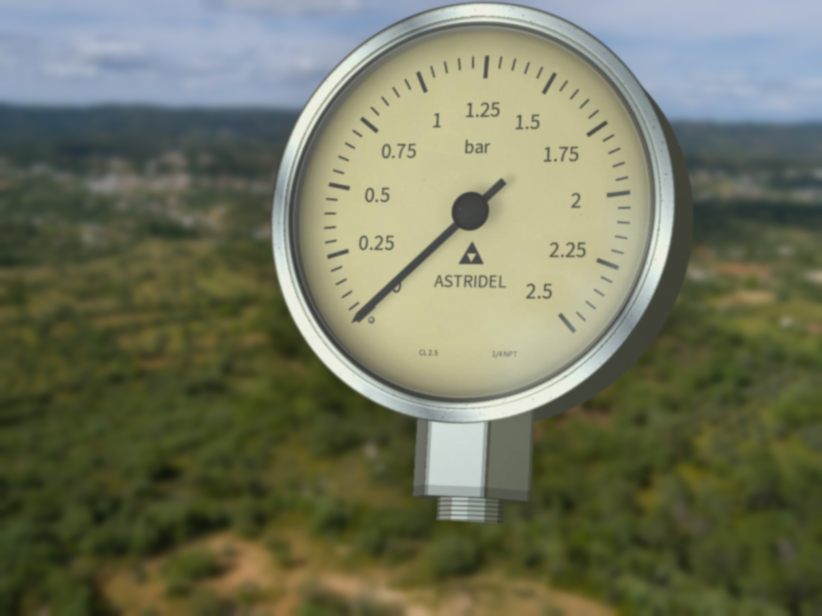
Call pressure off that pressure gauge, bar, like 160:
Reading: 0
